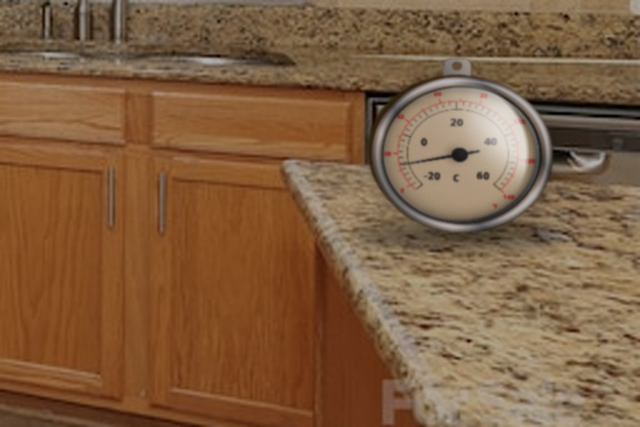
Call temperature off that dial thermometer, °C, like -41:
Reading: -10
